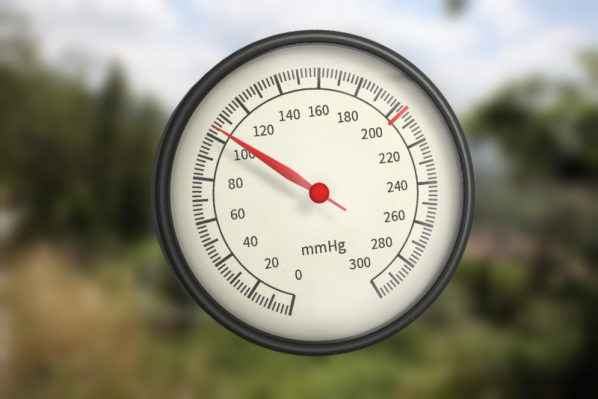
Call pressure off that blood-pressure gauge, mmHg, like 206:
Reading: 104
